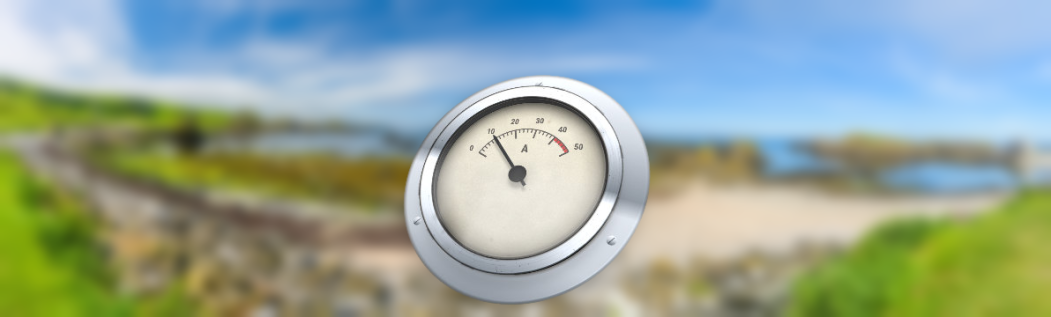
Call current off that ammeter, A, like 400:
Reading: 10
